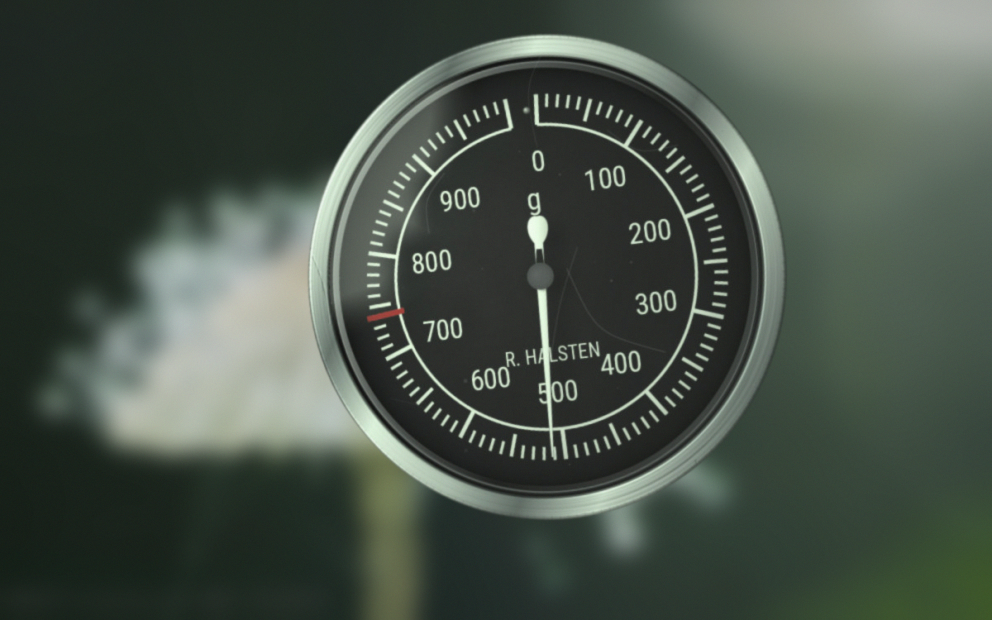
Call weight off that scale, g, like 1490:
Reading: 510
